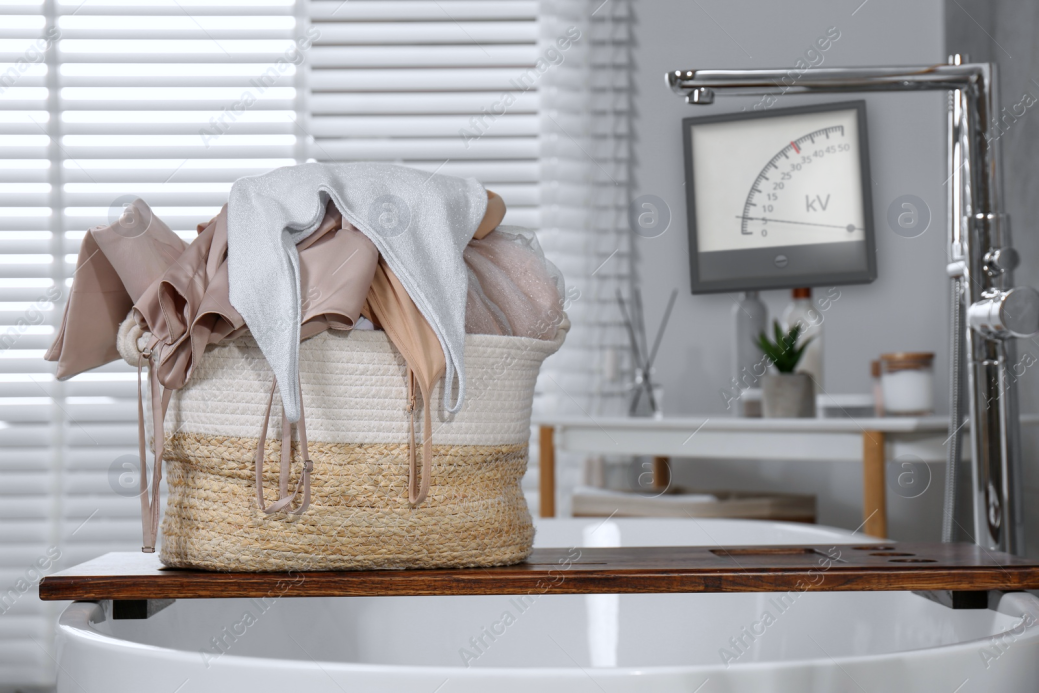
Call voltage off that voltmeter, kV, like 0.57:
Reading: 5
